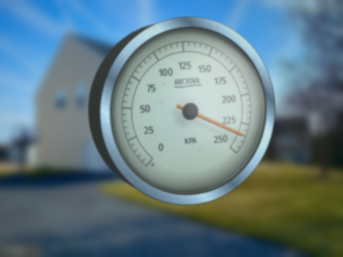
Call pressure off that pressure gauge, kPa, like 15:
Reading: 235
